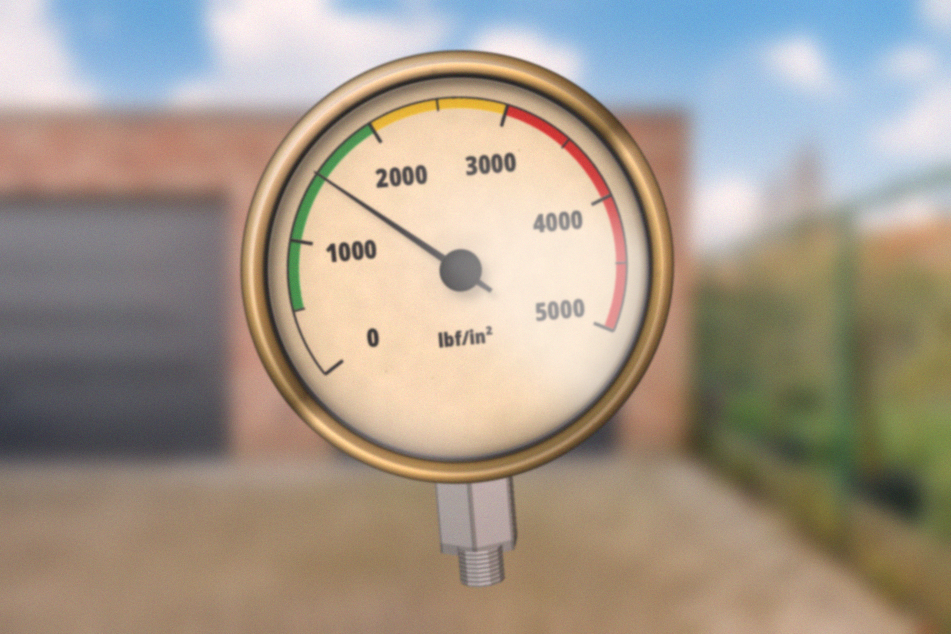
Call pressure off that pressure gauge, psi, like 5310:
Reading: 1500
